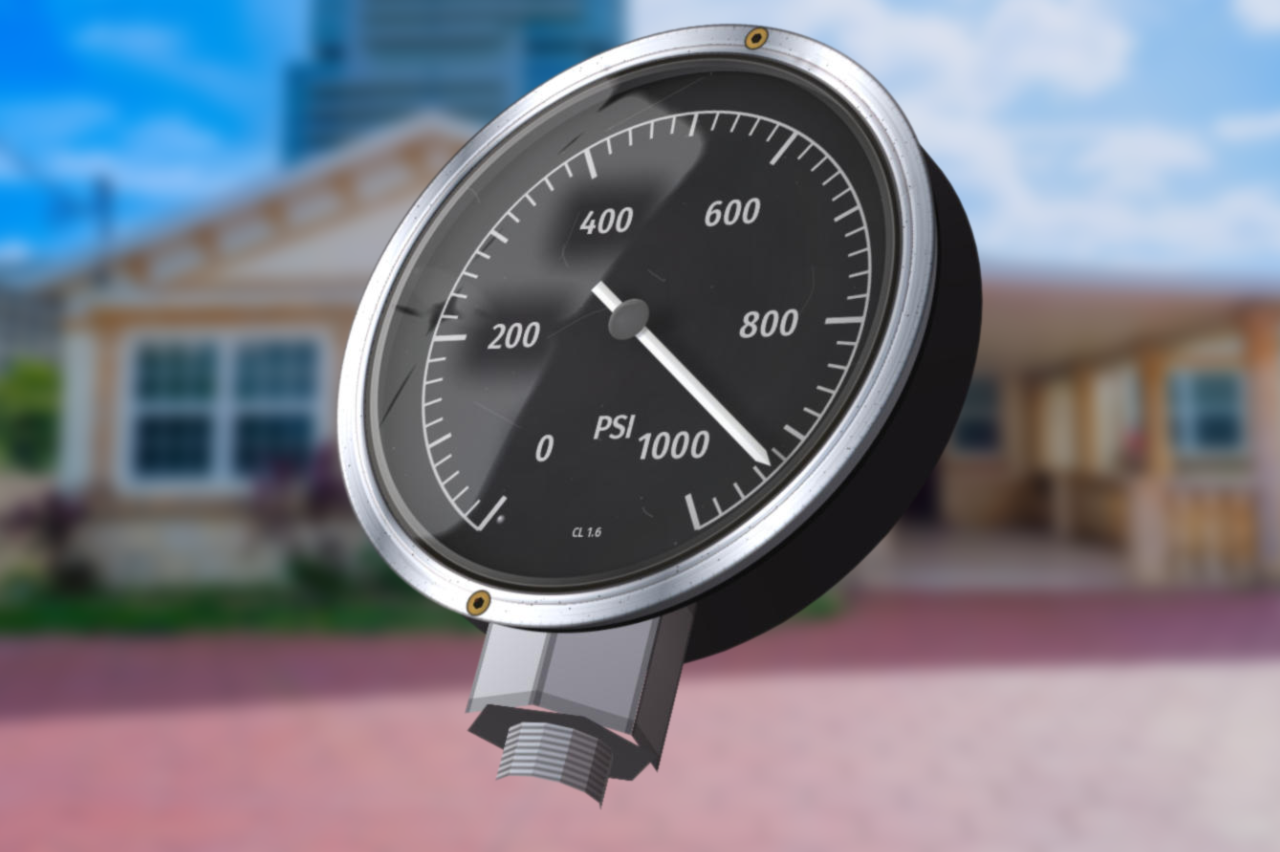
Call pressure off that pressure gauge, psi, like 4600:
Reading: 930
